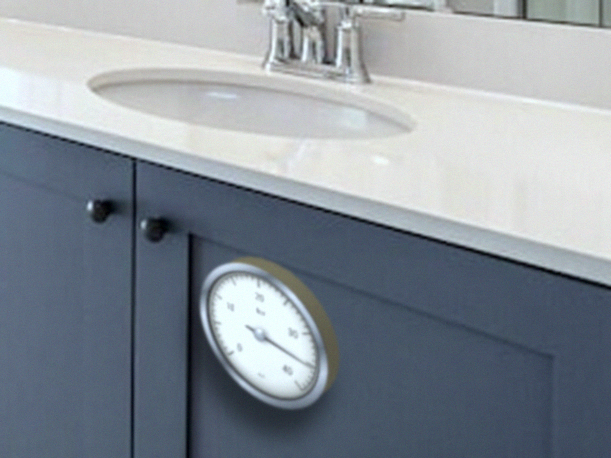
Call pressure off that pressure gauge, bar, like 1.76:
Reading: 35
